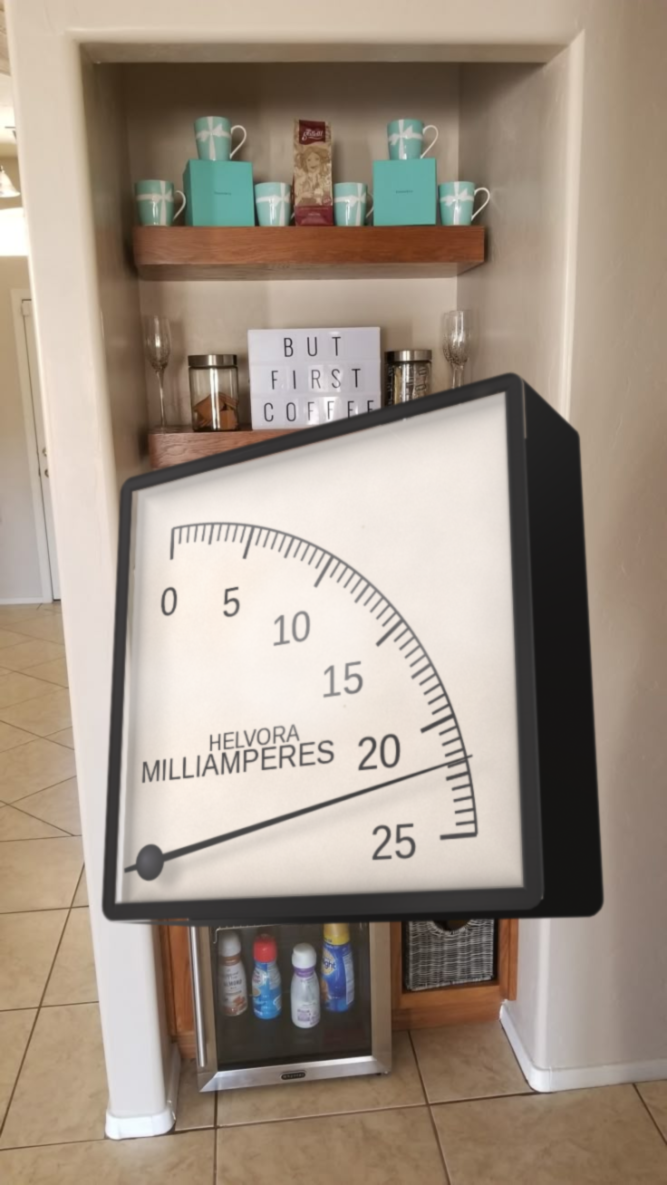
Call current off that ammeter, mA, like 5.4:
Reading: 22
